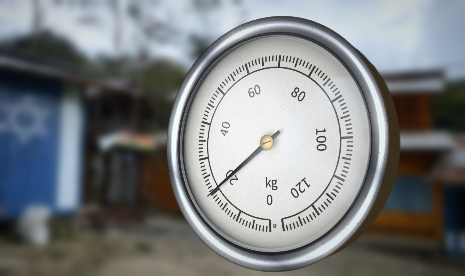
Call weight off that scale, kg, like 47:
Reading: 20
